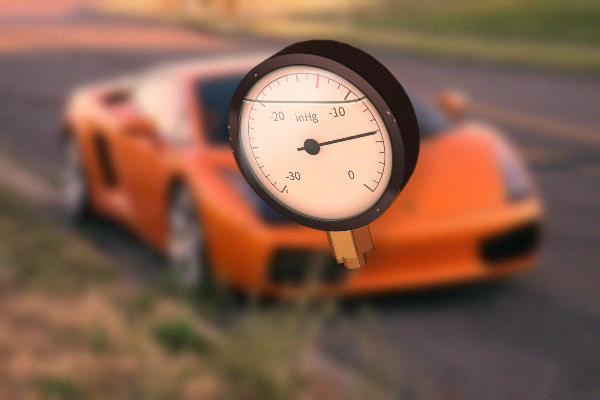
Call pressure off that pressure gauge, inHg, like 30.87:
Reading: -6
